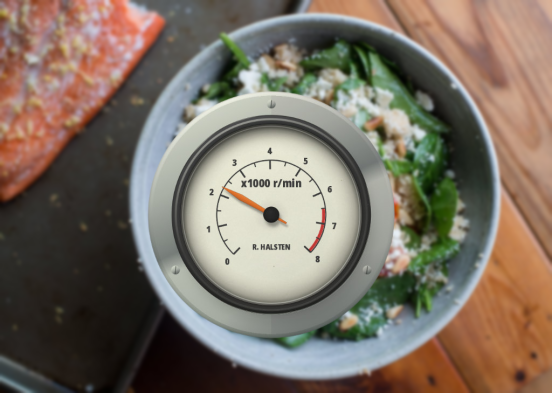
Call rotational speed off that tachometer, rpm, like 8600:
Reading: 2250
